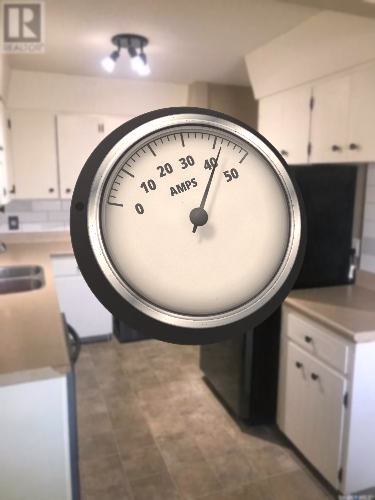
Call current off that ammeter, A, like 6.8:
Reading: 42
